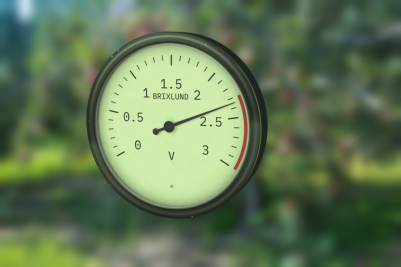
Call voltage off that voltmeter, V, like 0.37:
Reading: 2.35
